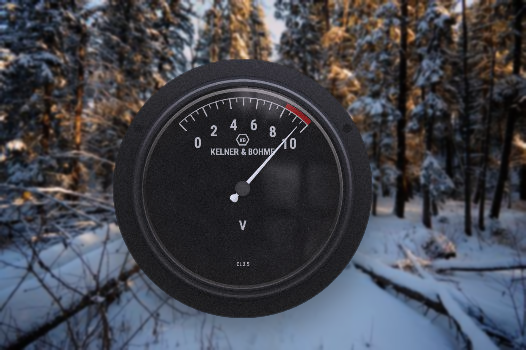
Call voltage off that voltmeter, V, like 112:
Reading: 9.5
